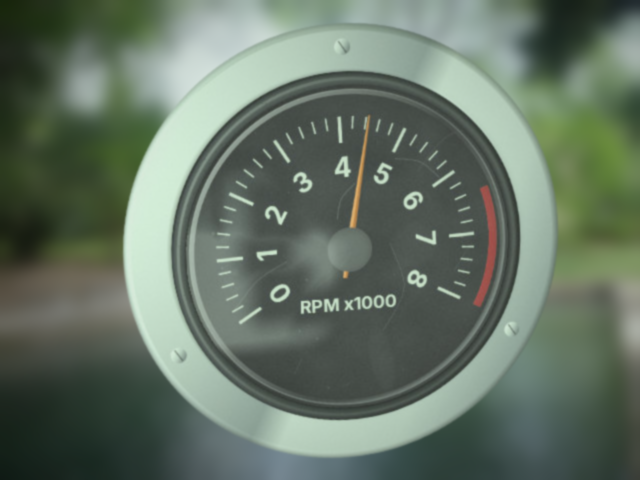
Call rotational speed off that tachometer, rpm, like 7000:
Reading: 4400
